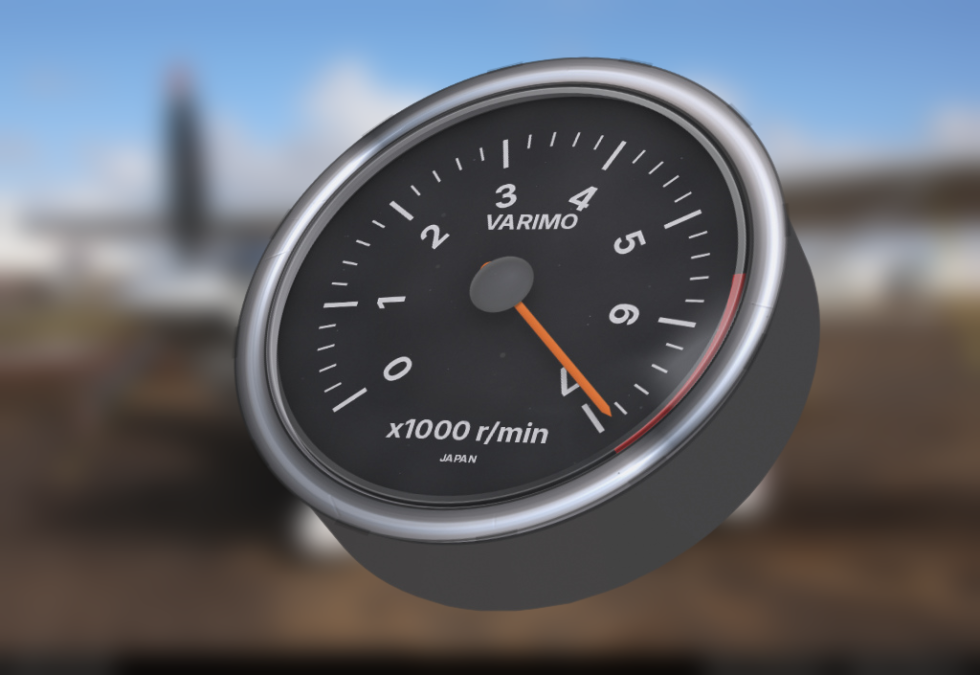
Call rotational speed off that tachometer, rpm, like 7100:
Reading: 6900
